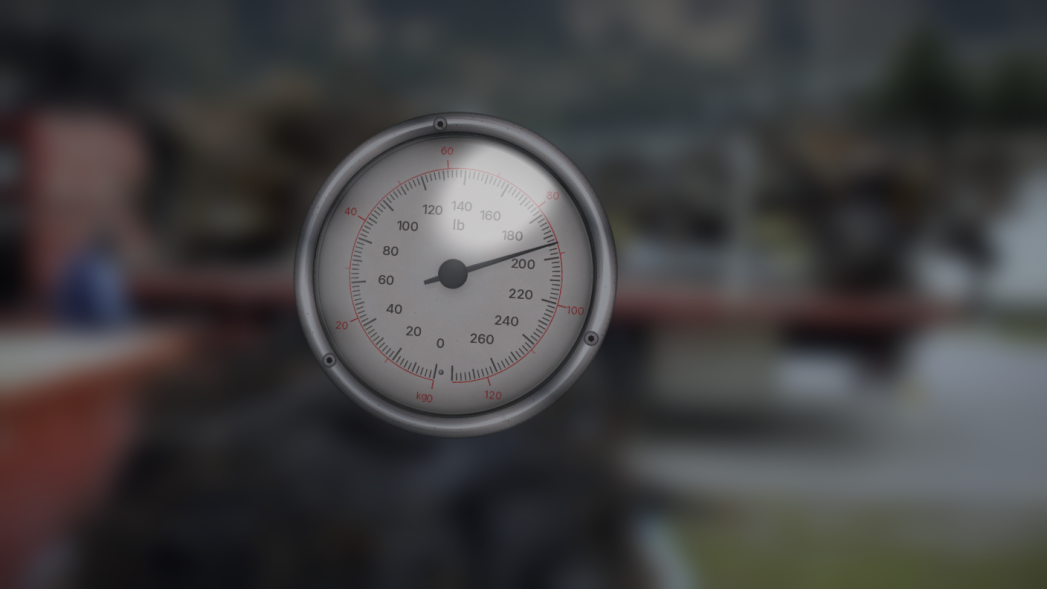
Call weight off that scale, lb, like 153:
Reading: 194
